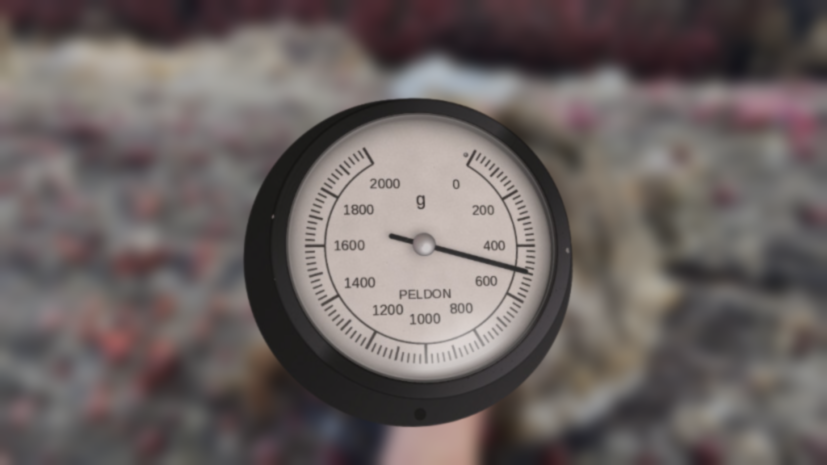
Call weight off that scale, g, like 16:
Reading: 500
